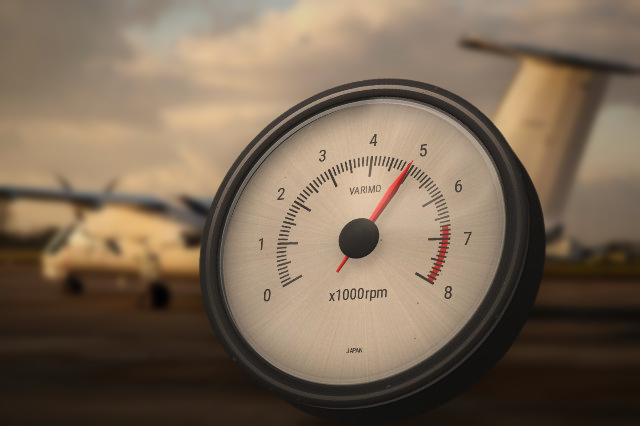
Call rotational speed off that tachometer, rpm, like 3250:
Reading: 5000
